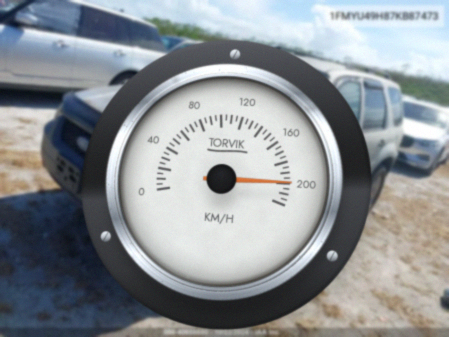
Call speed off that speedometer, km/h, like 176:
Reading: 200
